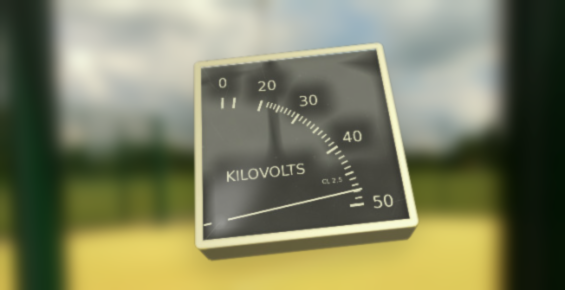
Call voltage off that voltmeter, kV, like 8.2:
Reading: 48
